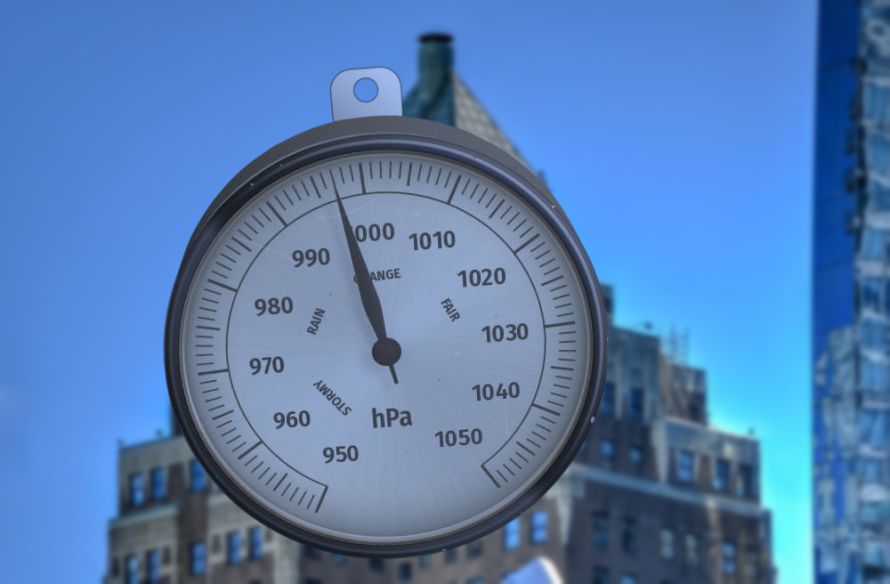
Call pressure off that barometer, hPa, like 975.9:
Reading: 997
